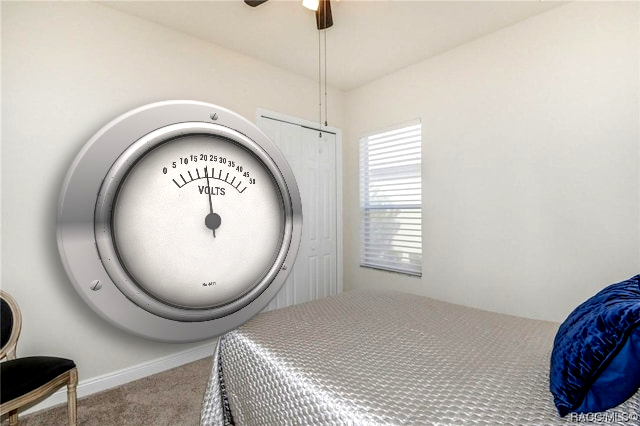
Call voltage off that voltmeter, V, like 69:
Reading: 20
